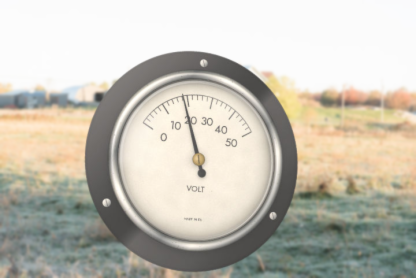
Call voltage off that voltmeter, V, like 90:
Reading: 18
